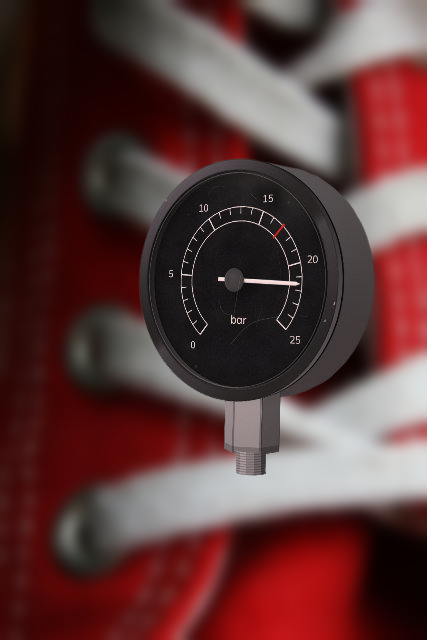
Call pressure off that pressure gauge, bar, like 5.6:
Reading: 21.5
